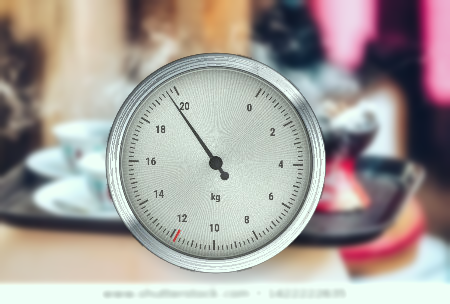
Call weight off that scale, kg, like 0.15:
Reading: 19.6
